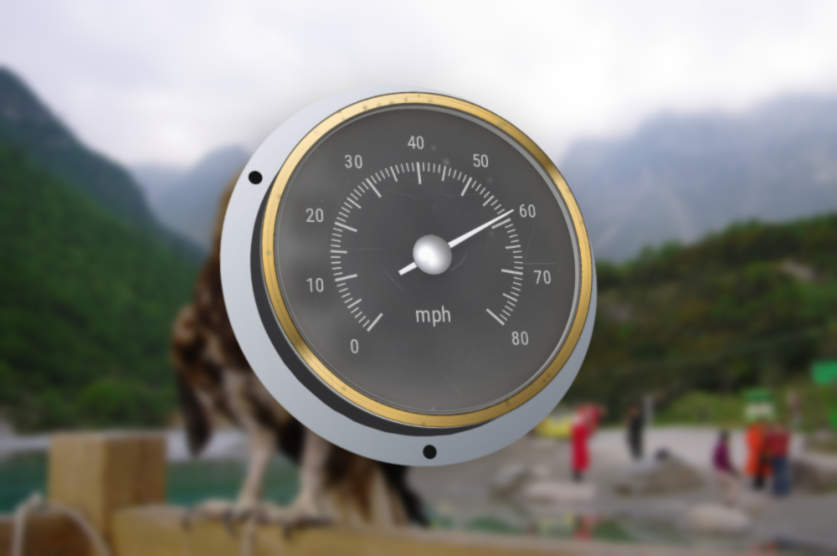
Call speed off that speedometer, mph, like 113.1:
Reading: 59
